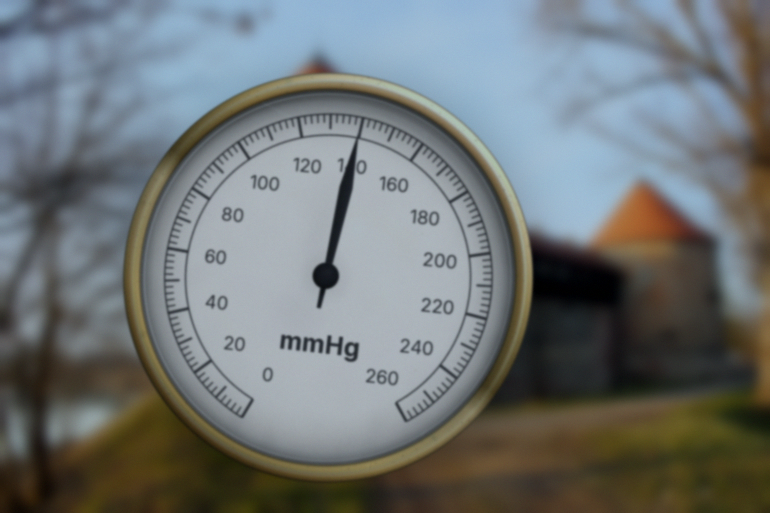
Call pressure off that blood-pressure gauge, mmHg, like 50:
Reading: 140
